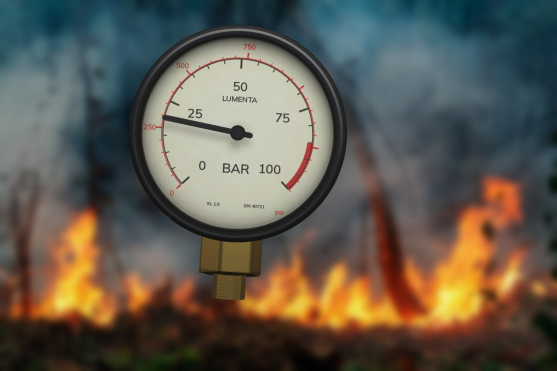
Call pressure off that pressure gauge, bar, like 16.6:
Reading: 20
